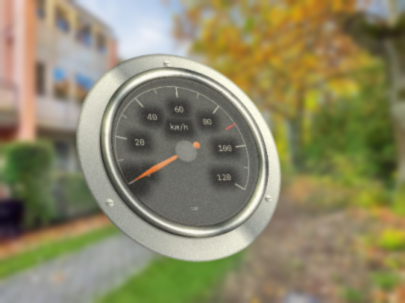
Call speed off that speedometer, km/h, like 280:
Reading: 0
